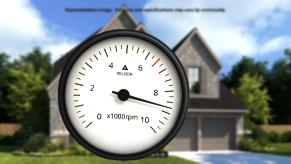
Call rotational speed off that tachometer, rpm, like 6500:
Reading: 8750
